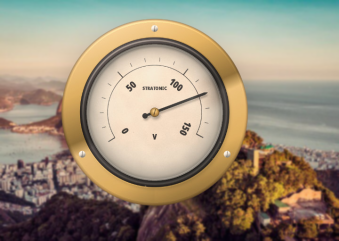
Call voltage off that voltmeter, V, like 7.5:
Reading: 120
